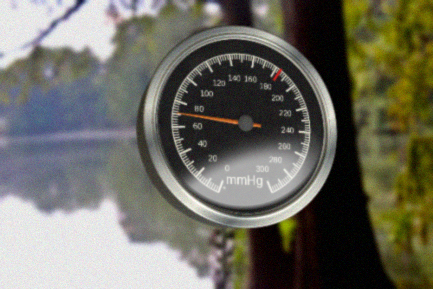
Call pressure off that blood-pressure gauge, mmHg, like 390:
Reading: 70
